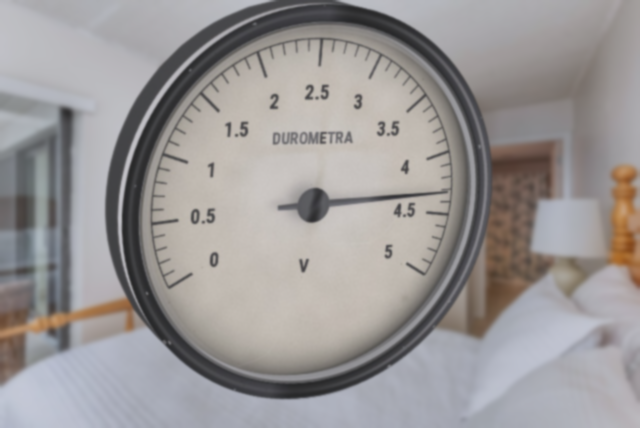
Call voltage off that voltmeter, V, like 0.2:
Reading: 4.3
